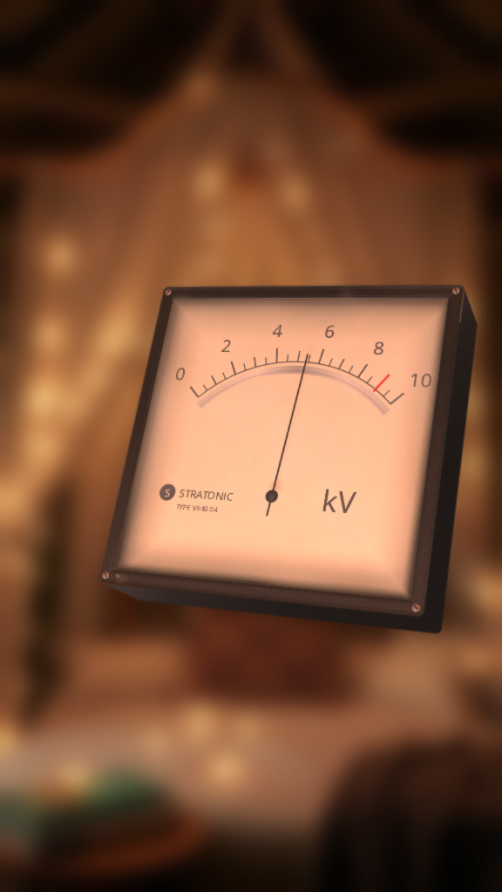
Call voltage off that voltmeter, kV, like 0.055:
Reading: 5.5
